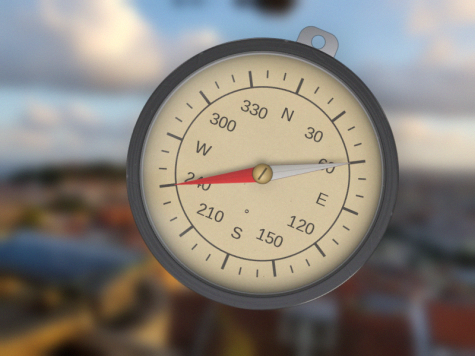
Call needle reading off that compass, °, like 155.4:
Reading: 240
